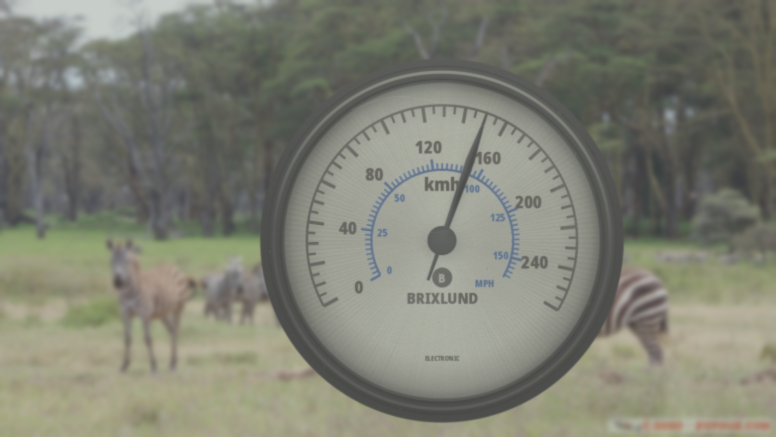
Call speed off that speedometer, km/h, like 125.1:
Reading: 150
